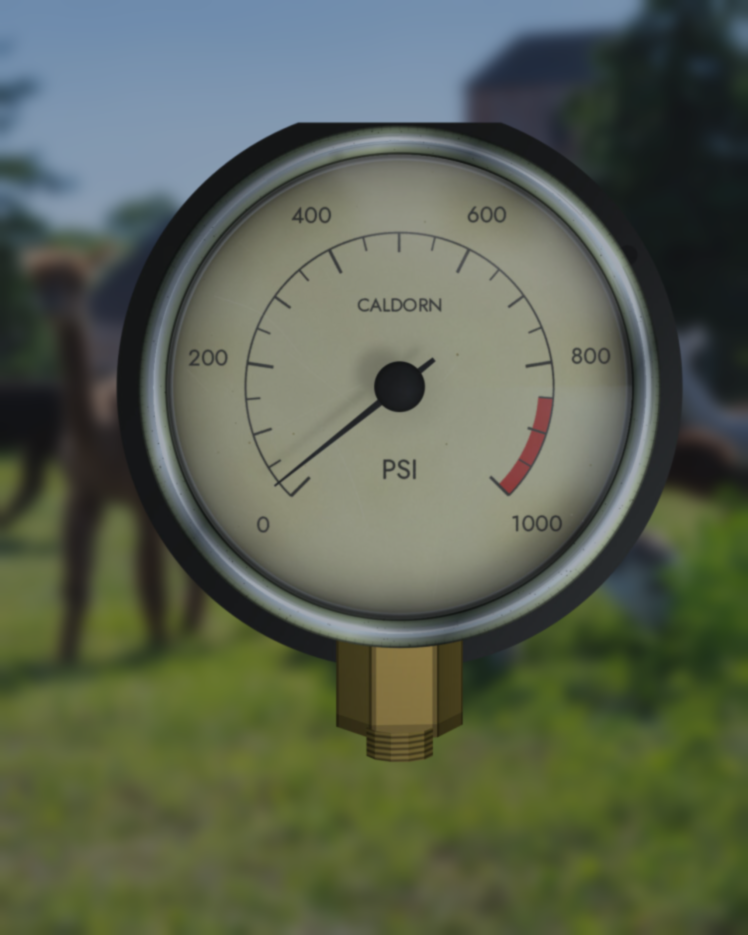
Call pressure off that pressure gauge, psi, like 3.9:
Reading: 25
